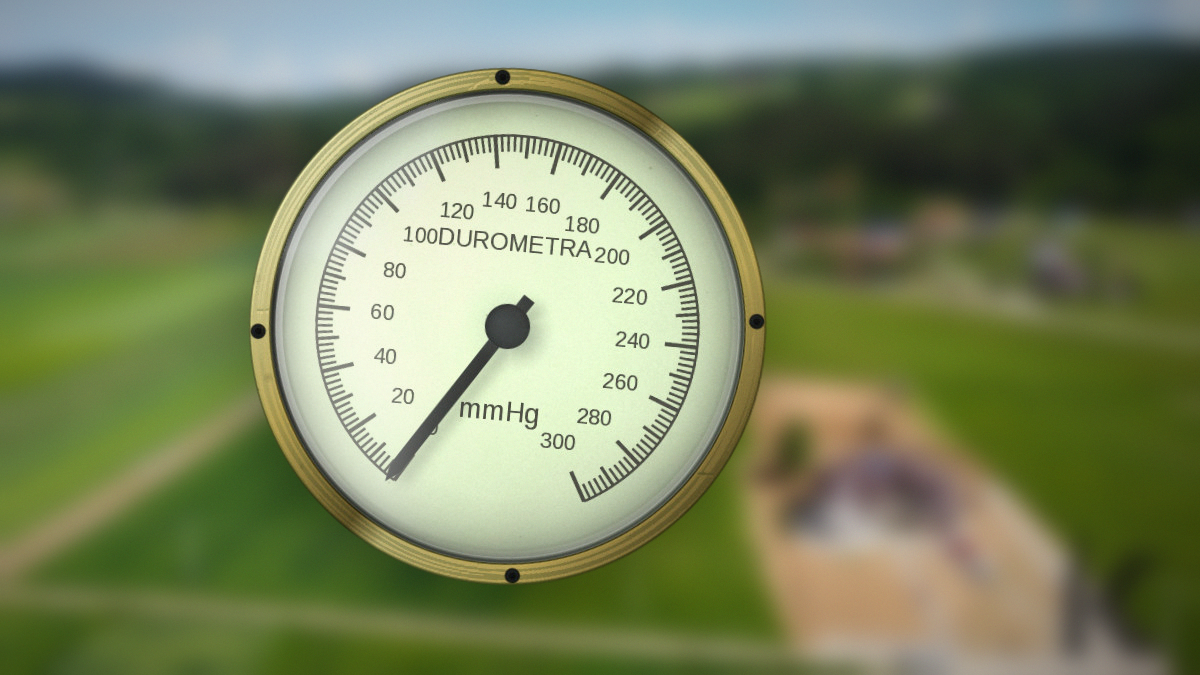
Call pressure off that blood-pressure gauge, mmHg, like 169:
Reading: 2
